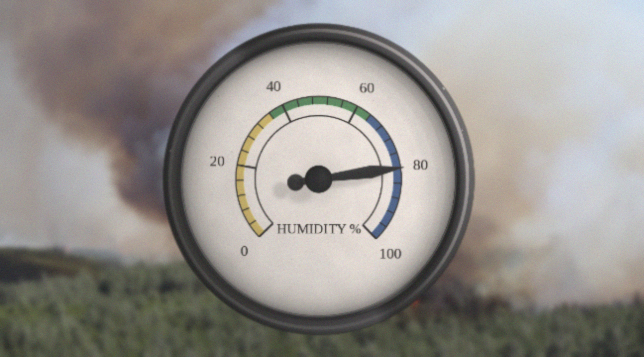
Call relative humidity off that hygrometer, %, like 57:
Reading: 80
